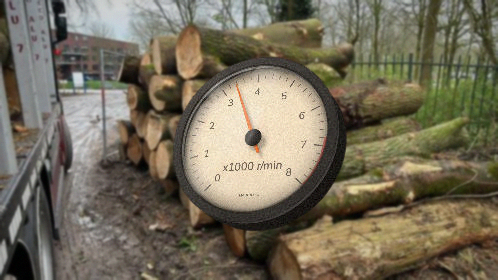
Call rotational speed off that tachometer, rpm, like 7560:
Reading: 3400
